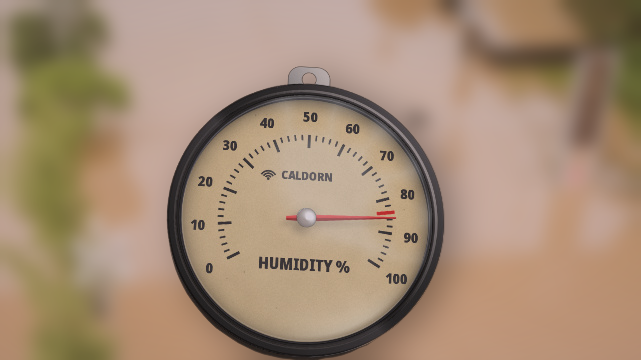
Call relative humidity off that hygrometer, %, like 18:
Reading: 86
